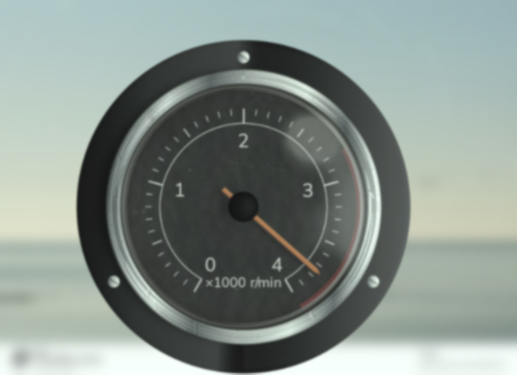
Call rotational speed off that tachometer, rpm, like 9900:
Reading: 3750
